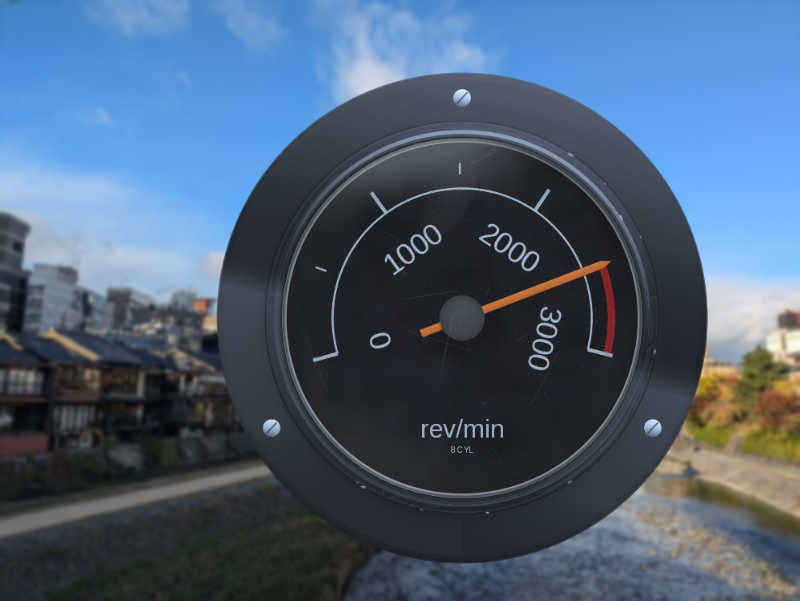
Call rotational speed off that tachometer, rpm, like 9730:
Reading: 2500
